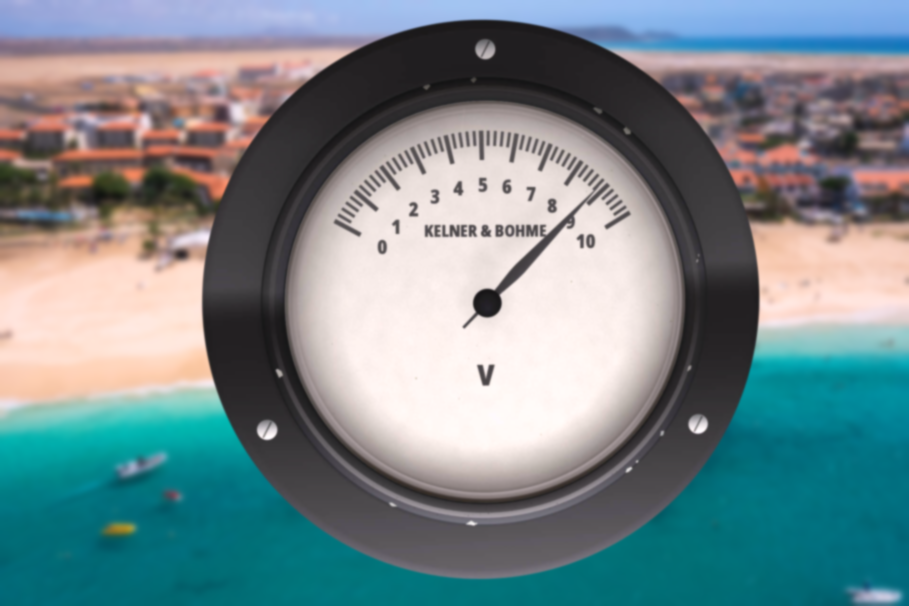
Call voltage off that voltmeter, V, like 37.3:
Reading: 8.8
